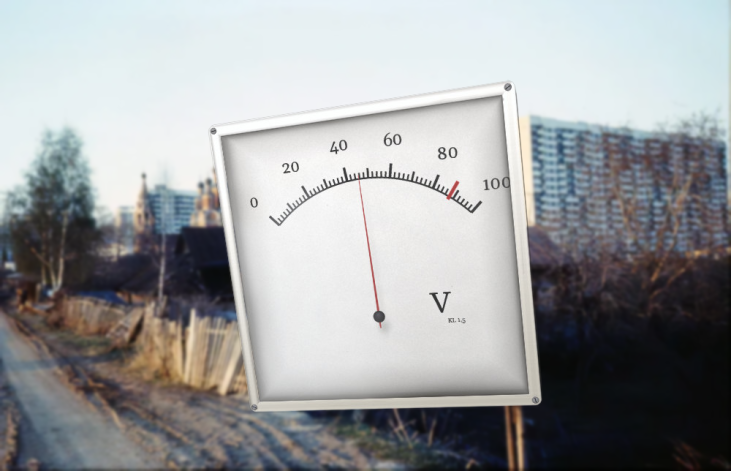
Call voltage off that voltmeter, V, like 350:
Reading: 46
